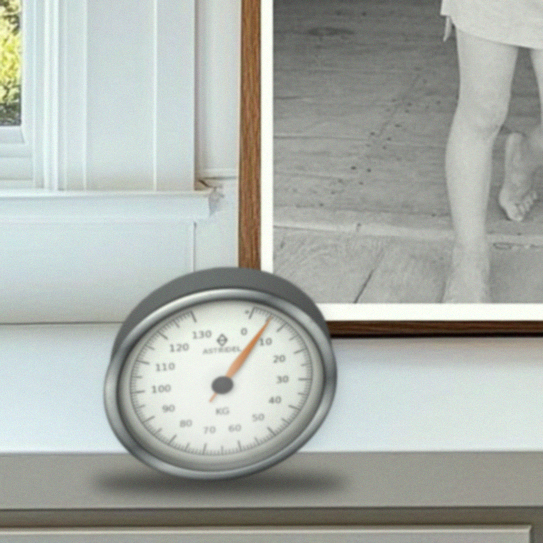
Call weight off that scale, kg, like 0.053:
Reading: 5
